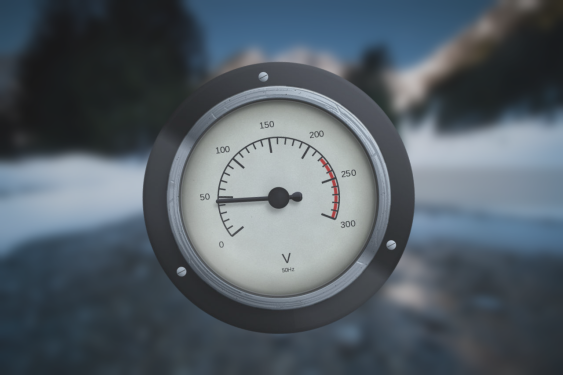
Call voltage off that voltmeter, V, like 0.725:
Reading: 45
